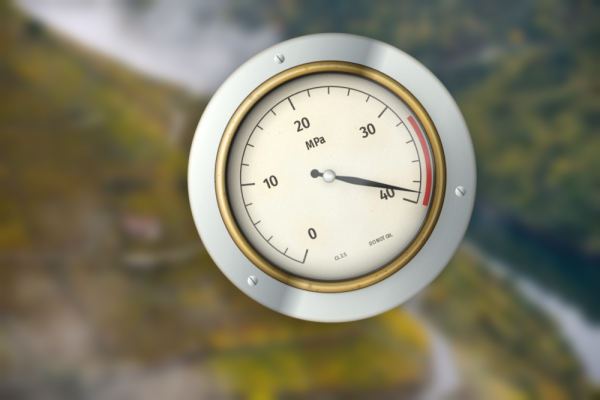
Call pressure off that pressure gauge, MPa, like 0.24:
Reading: 39
